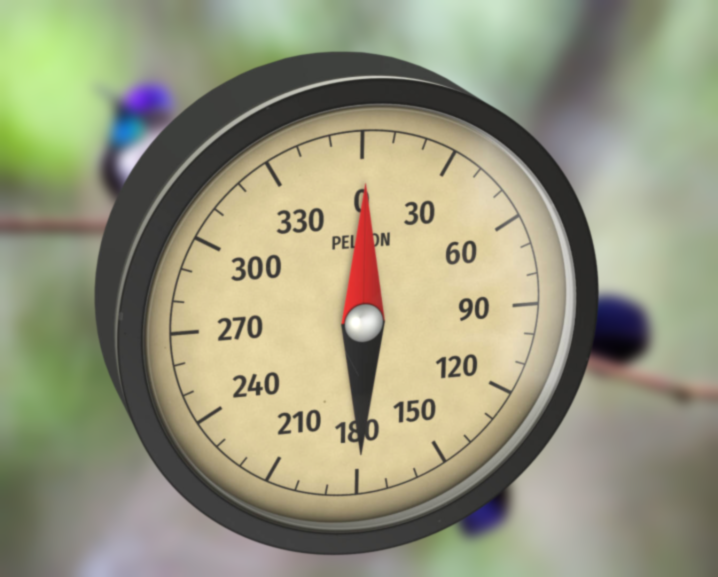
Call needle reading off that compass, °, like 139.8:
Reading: 0
